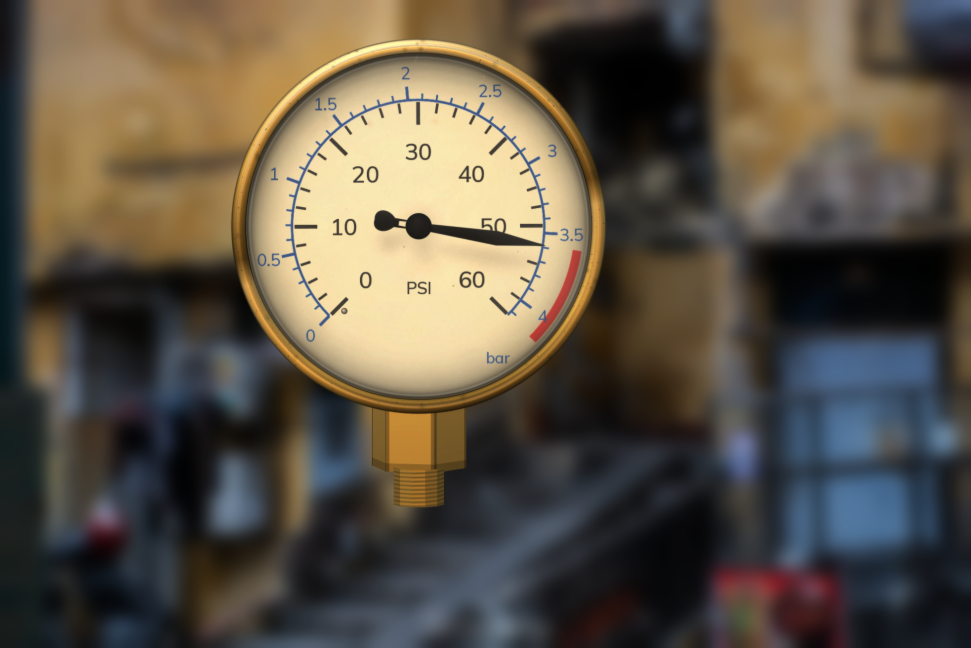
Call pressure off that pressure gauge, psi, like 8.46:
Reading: 52
